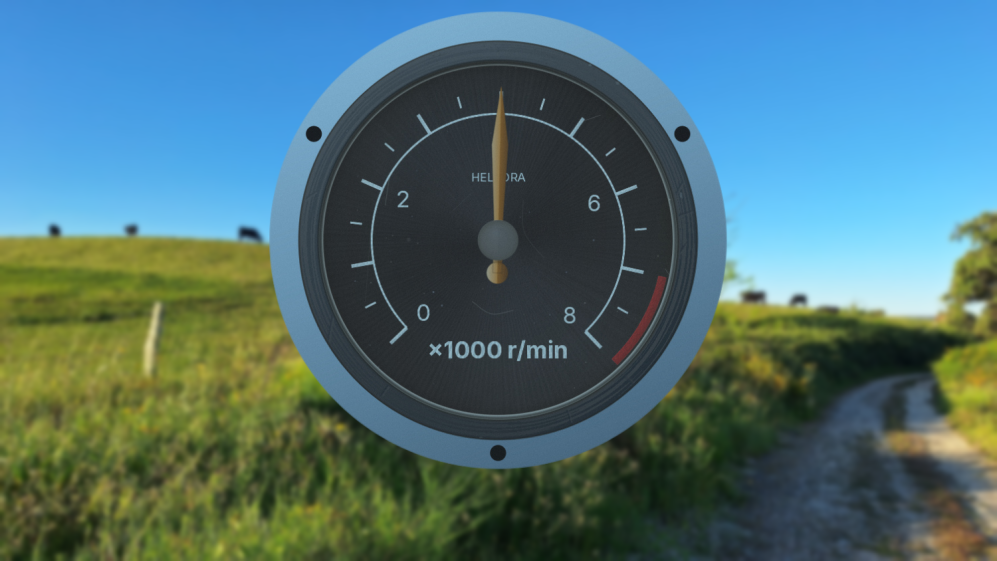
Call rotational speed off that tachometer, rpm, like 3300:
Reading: 4000
